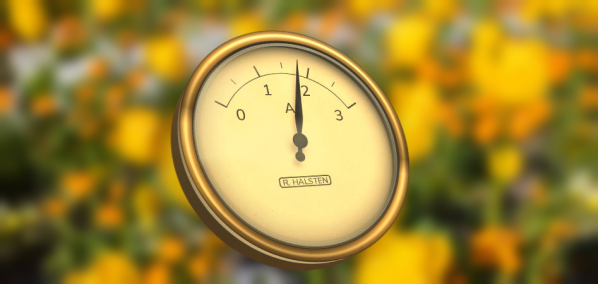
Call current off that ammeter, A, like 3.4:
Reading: 1.75
